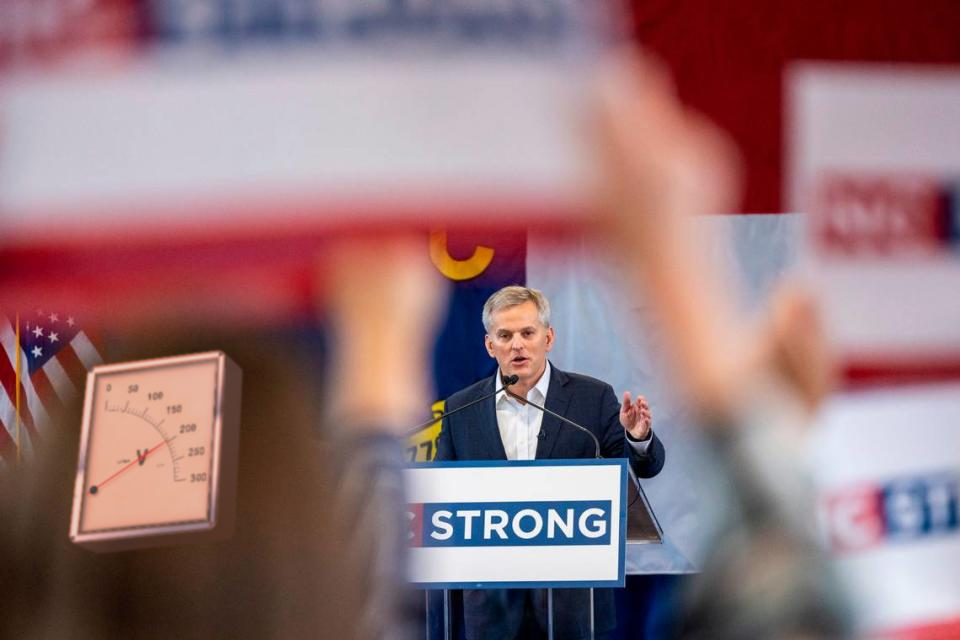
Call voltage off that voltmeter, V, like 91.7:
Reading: 200
